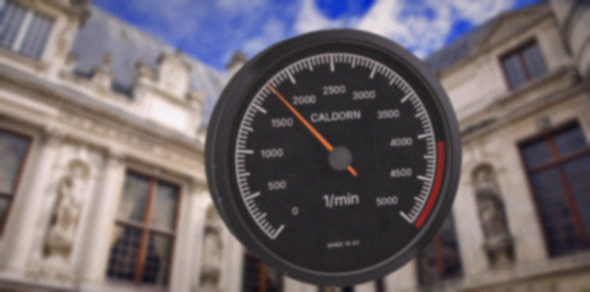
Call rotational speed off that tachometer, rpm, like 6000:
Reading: 1750
